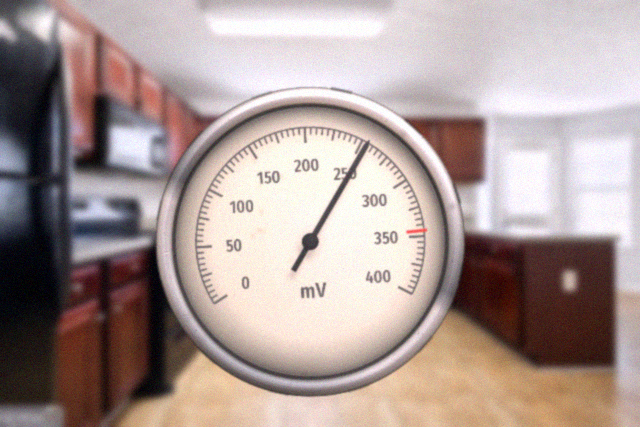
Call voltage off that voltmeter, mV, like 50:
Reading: 255
